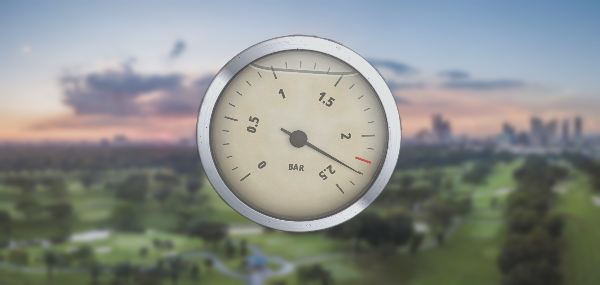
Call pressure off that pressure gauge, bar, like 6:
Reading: 2.3
